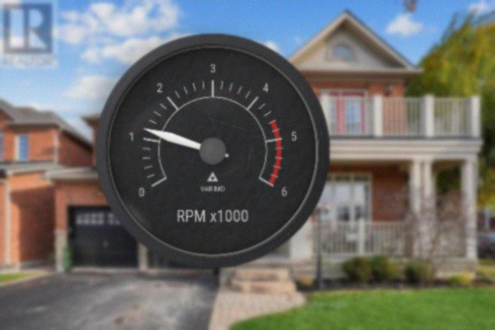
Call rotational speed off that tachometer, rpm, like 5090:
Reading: 1200
